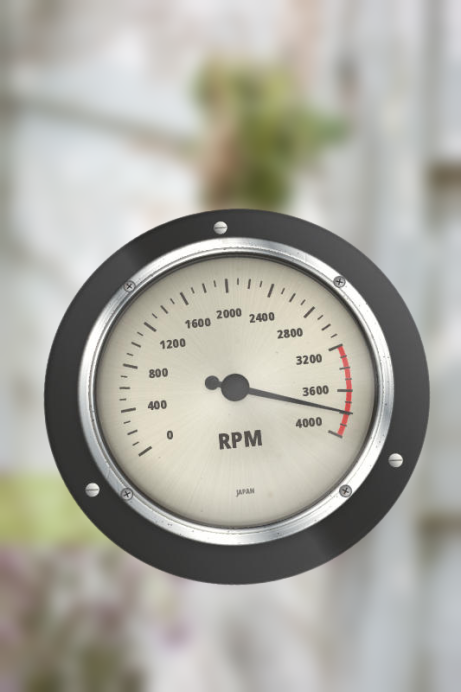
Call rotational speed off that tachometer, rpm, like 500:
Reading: 3800
